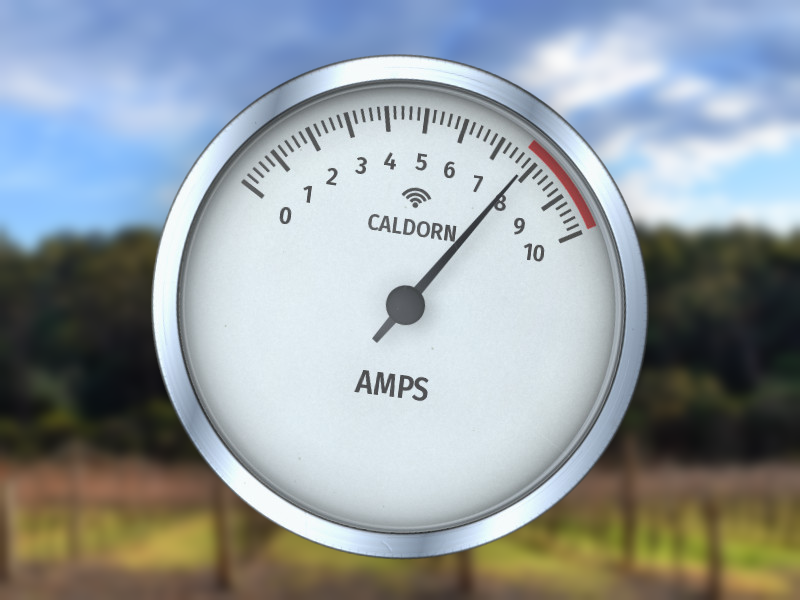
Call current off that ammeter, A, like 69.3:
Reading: 7.8
